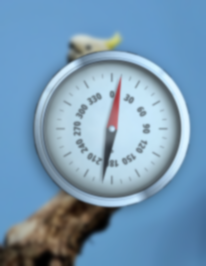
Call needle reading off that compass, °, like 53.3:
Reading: 10
